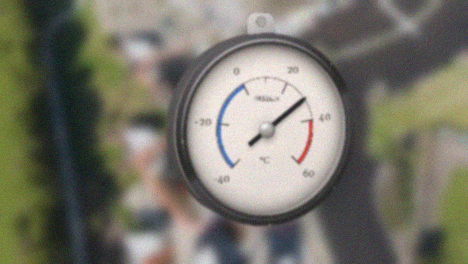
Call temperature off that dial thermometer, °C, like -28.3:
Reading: 30
